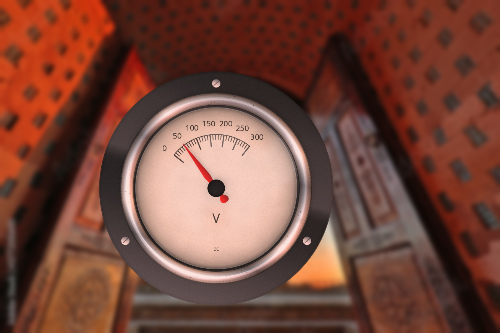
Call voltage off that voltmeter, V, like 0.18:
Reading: 50
